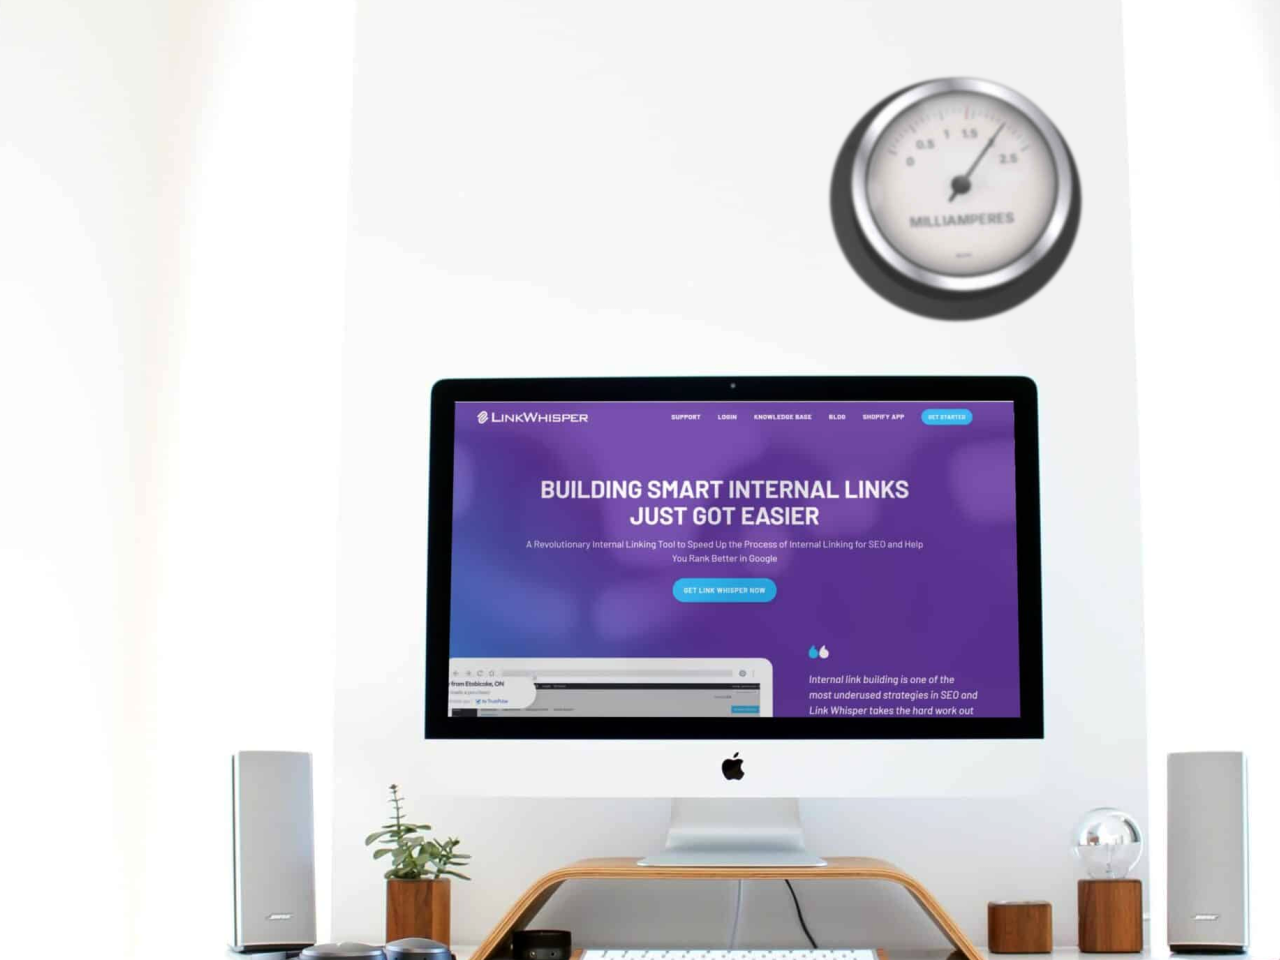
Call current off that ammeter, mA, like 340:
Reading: 2
